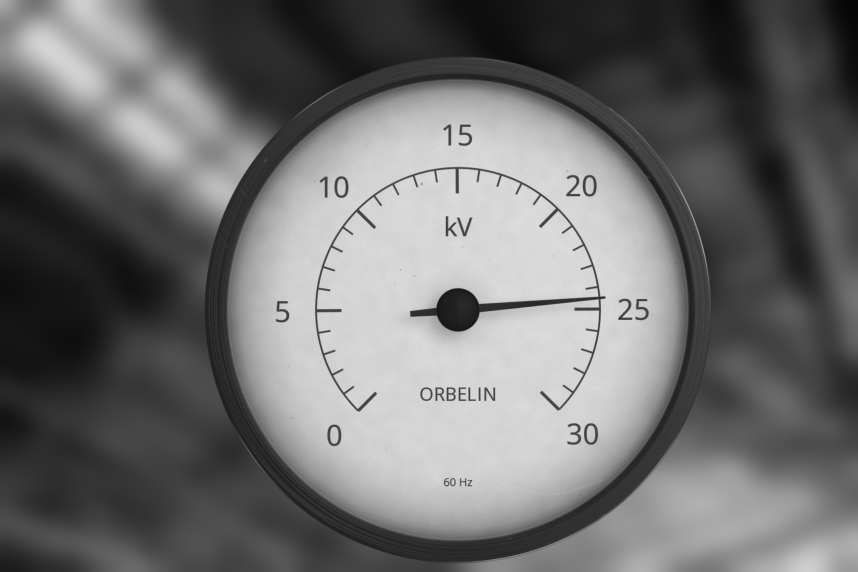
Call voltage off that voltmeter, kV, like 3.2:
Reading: 24.5
